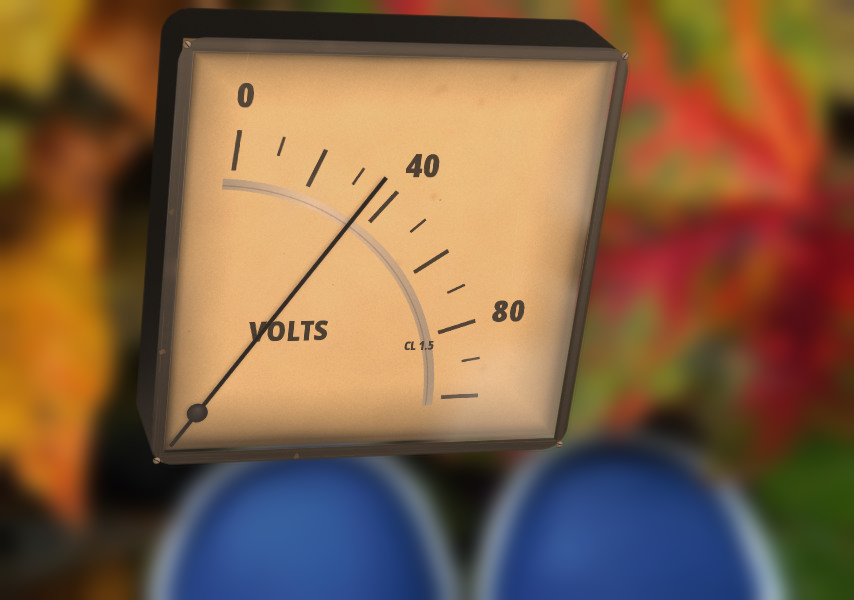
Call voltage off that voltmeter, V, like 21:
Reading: 35
